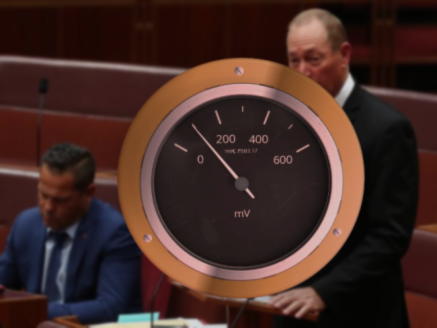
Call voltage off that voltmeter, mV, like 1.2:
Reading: 100
